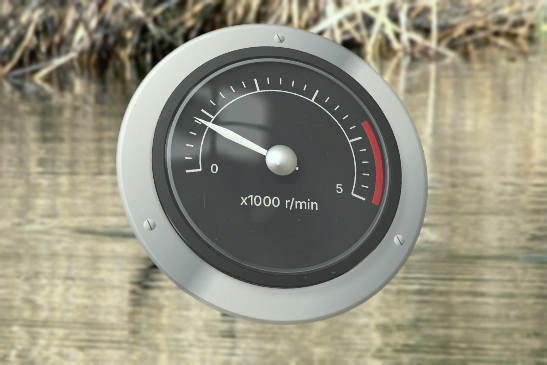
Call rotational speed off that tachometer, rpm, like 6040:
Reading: 800
